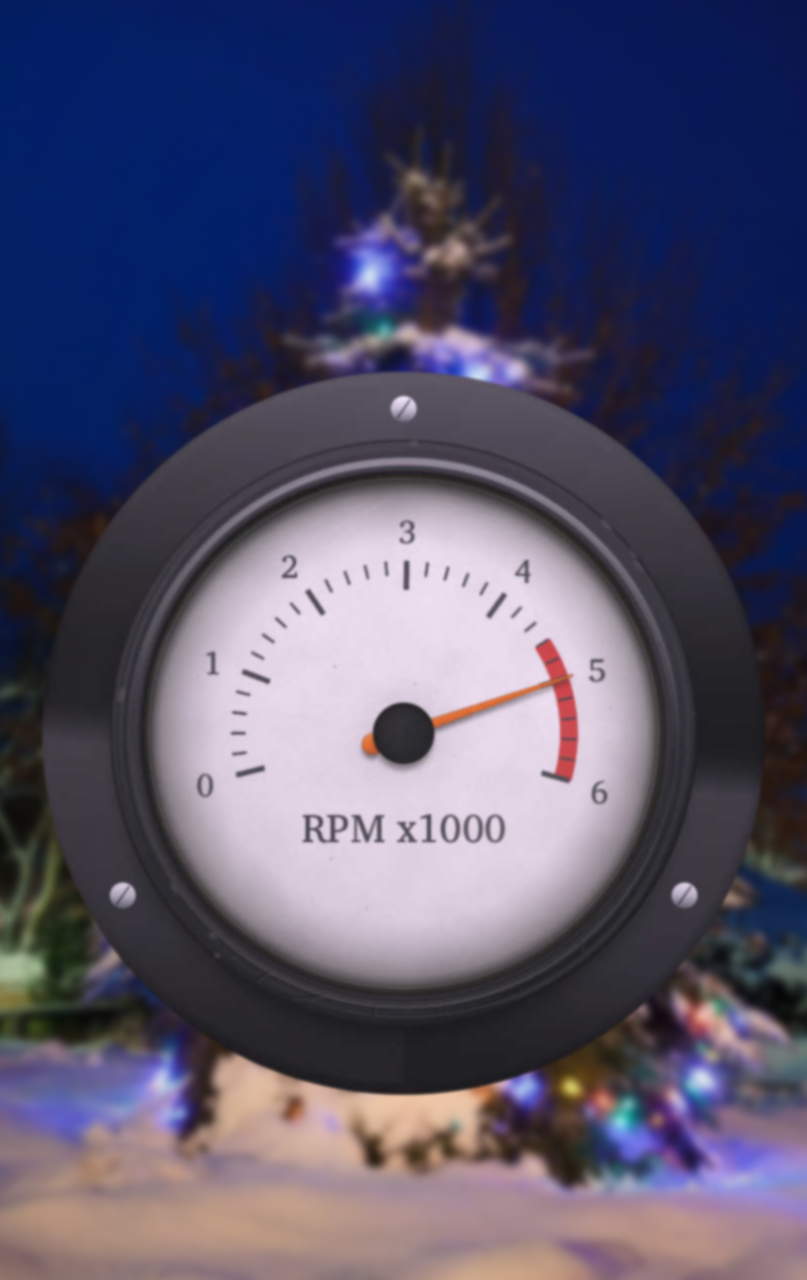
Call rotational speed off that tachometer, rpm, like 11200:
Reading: 5000
